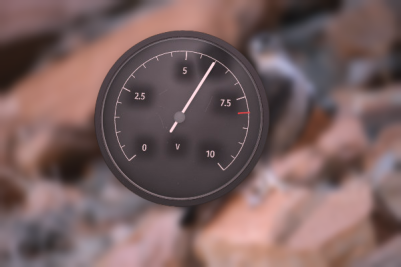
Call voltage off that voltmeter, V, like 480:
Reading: 6
